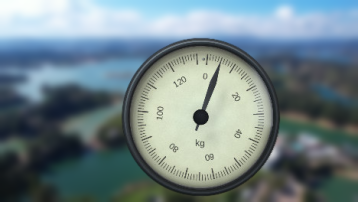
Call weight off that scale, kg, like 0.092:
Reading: 5
